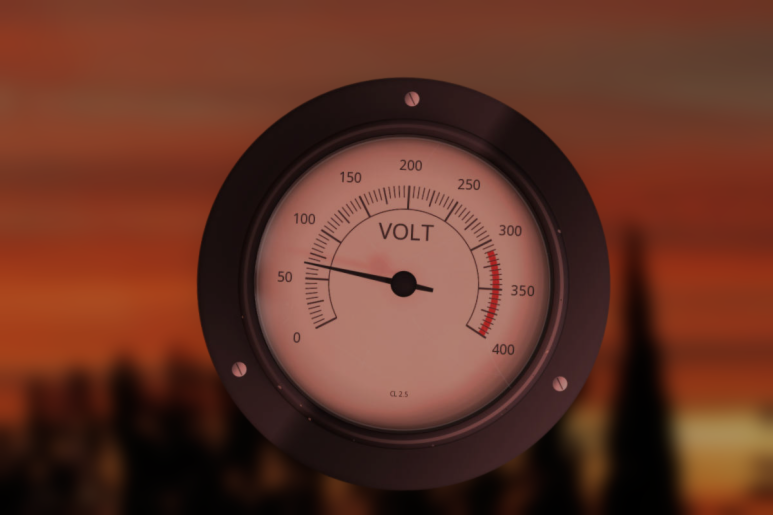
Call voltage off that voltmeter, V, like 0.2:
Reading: 65
